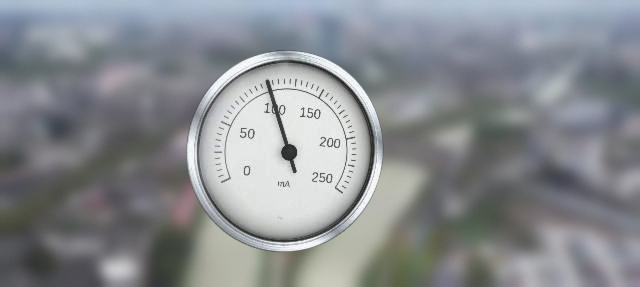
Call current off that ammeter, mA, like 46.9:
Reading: 100
